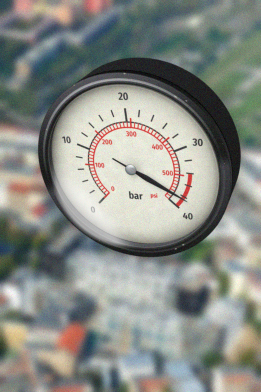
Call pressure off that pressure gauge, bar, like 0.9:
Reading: 38
